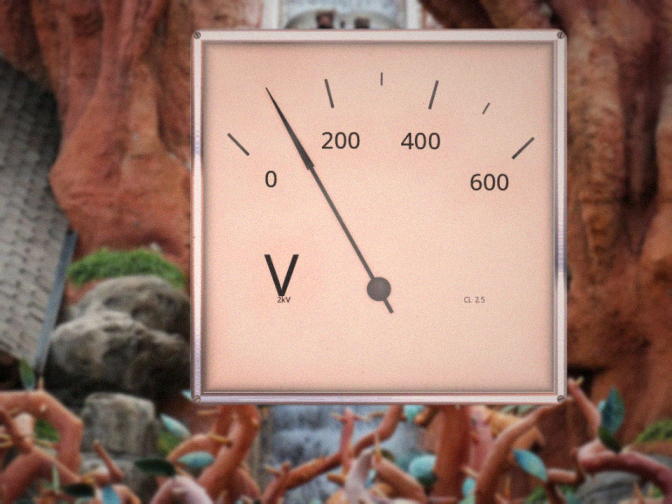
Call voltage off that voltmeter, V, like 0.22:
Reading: 100
